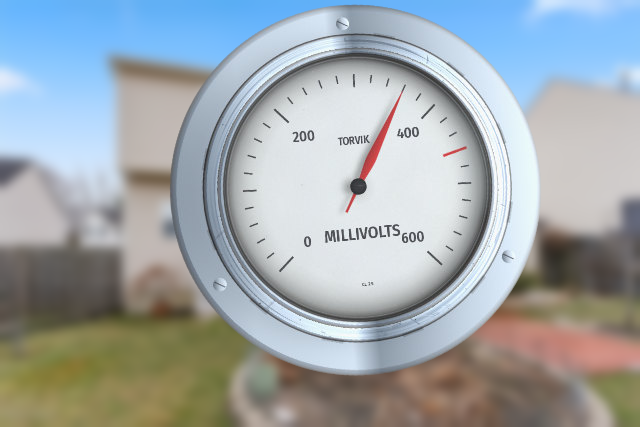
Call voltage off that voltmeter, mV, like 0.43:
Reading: 360
